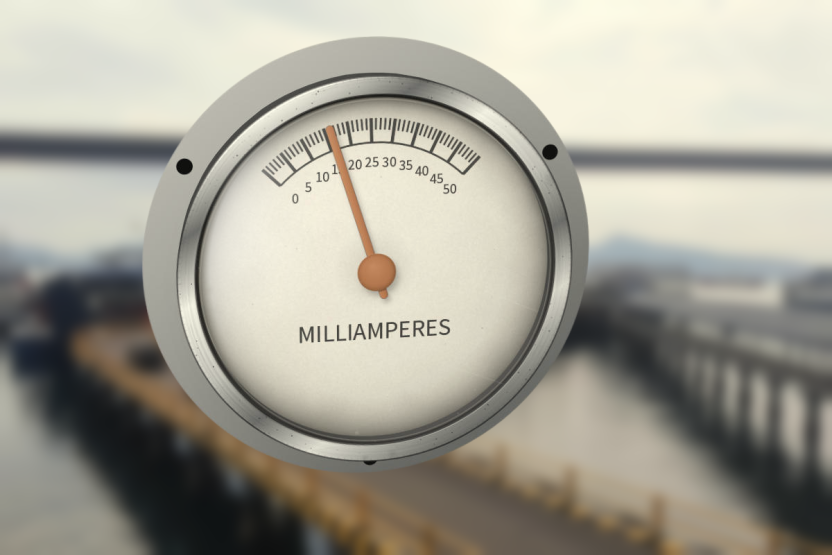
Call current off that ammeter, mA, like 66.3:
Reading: 16
